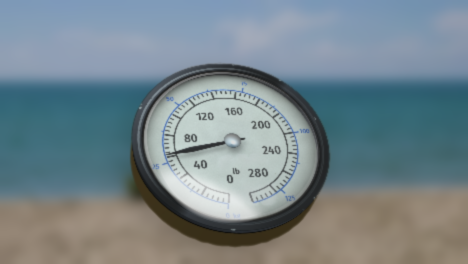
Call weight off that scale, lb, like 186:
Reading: 60
